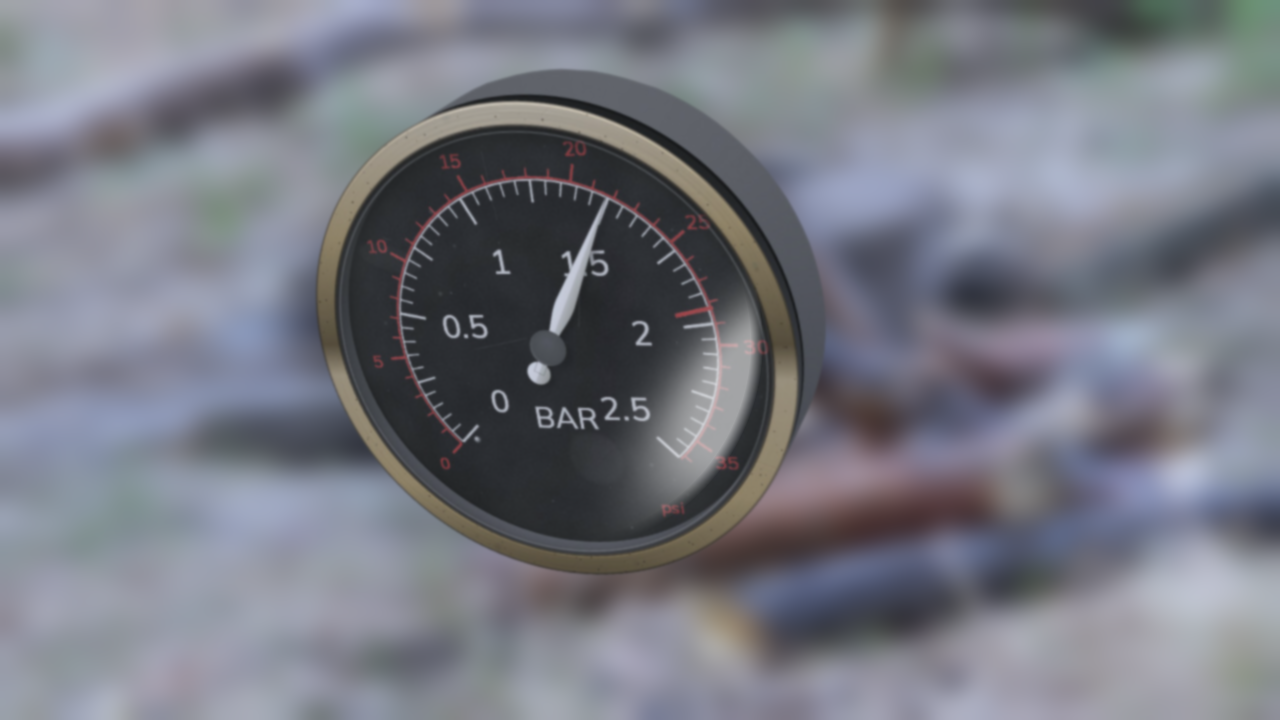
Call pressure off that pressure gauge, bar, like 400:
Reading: 1.5
